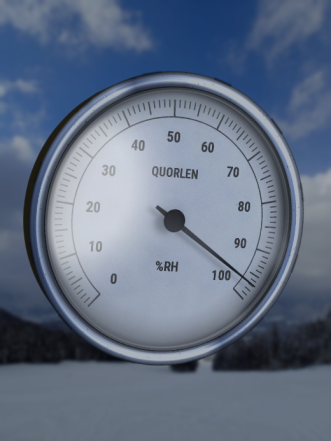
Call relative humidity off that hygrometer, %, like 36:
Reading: 97
